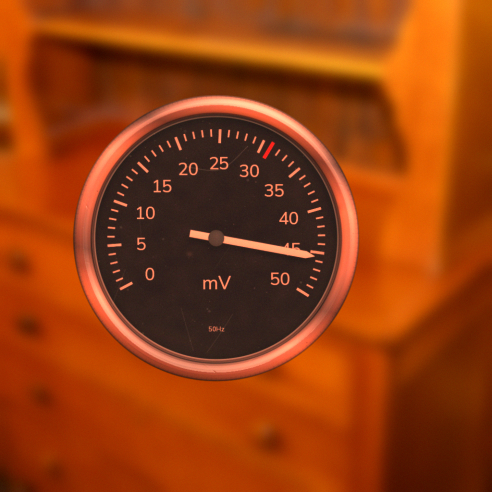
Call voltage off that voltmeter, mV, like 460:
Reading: 45.5
